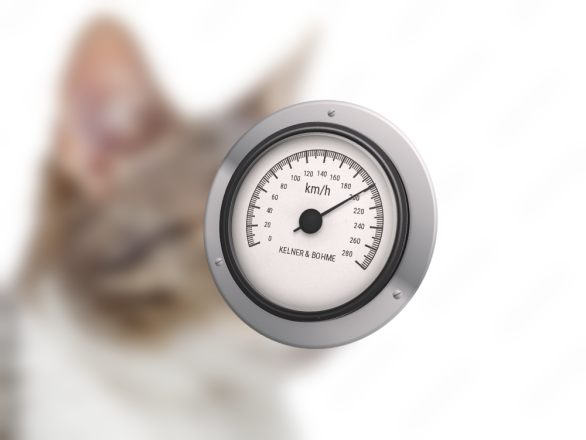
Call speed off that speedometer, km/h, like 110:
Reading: 200
